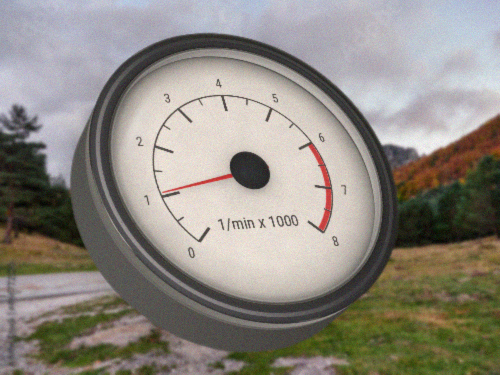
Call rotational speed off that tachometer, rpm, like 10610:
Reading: 1000
